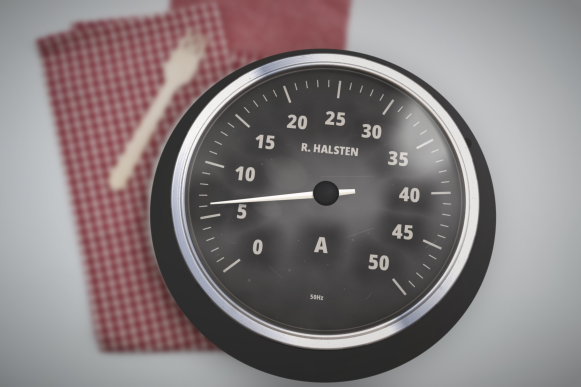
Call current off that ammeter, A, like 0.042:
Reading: 6
